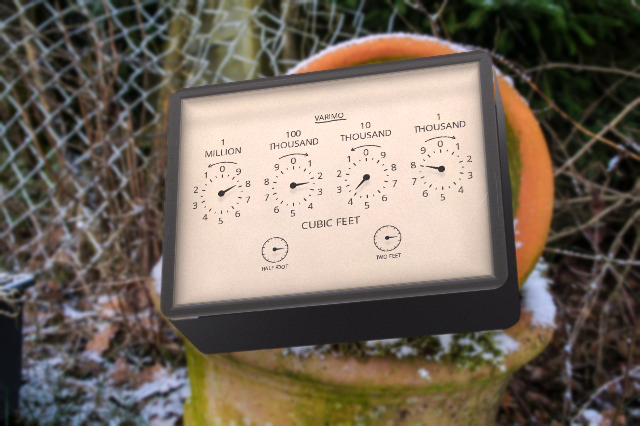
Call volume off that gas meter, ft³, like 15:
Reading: 823800
